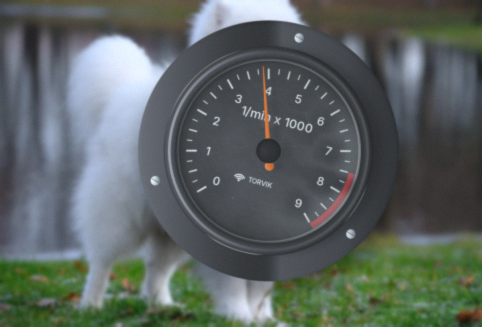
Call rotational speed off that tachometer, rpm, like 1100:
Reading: 3875
